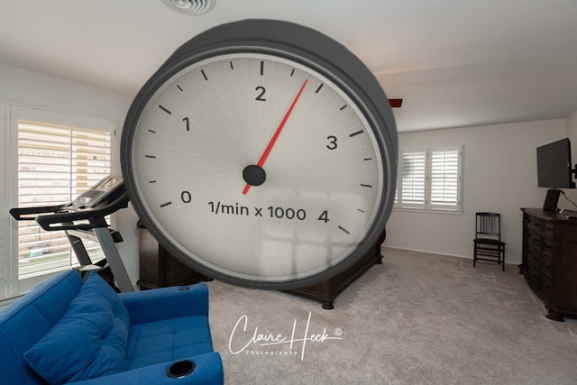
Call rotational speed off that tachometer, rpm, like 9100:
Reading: 2375
